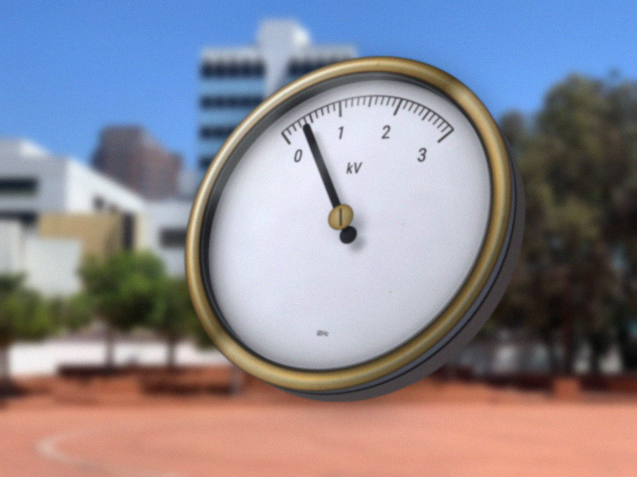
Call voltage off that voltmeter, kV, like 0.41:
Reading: 0.4
